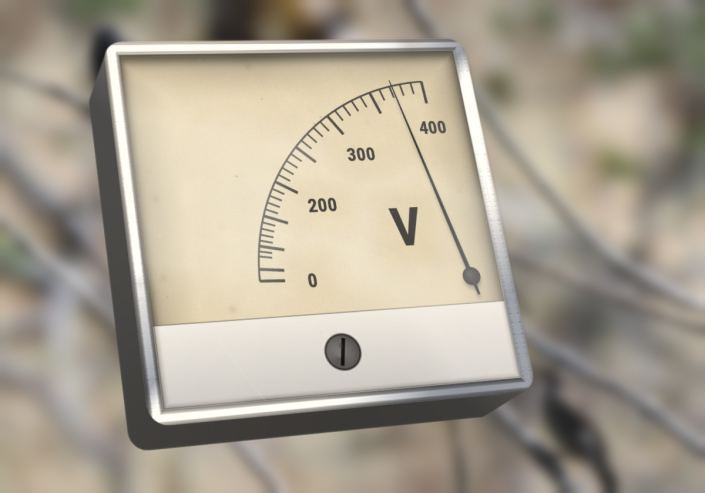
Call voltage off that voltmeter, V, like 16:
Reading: 370
